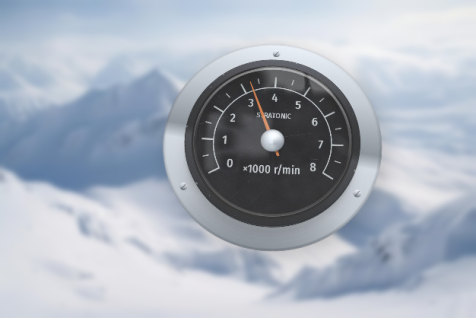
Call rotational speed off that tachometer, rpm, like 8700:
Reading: 3250
